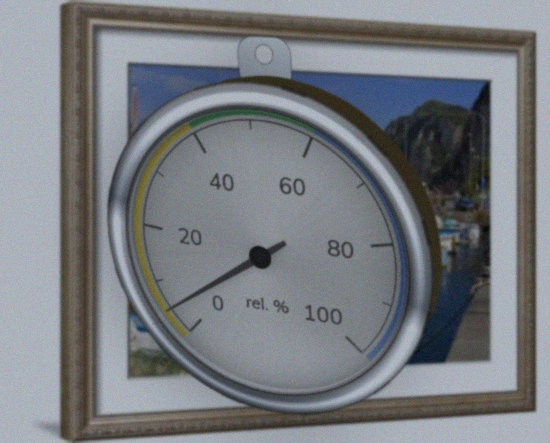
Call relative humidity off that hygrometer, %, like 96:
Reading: 5
